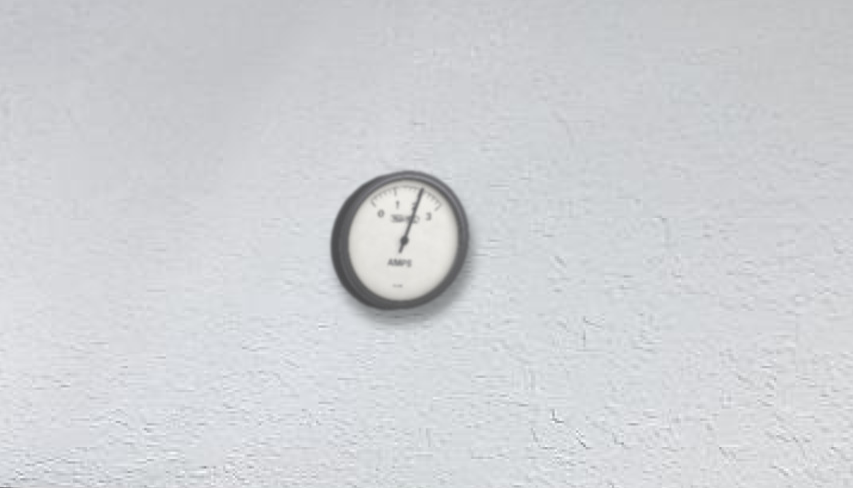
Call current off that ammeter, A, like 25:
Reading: 2
